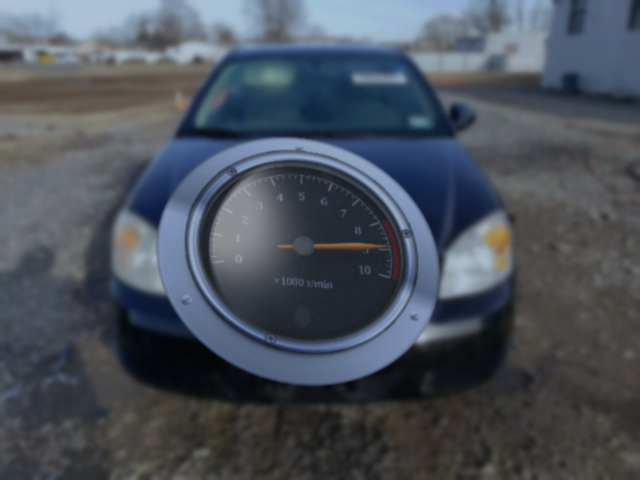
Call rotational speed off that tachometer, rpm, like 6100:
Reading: 9000
